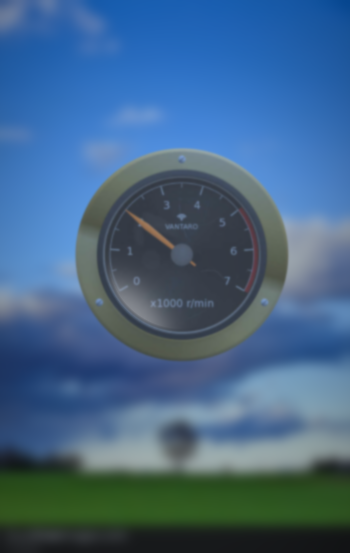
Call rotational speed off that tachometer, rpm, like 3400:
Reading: 2000
